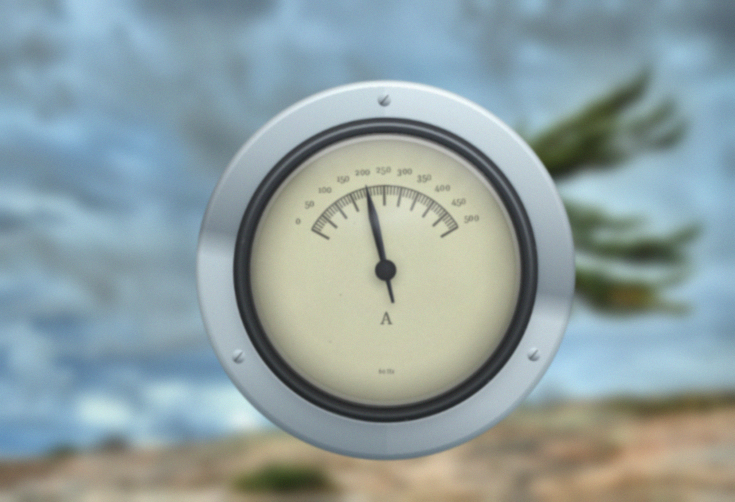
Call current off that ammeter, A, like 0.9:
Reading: 200
